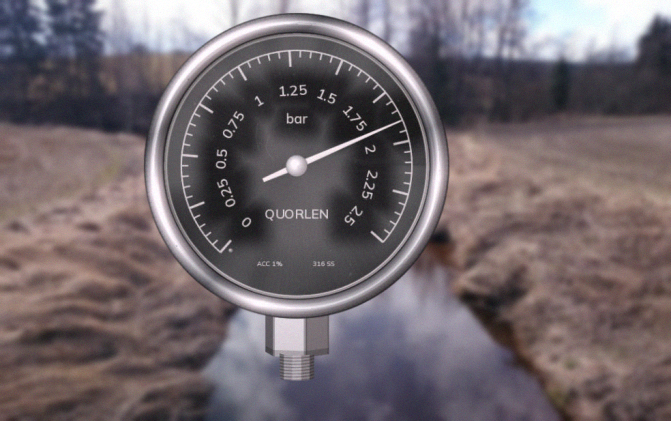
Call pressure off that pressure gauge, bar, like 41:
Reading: 1.9
